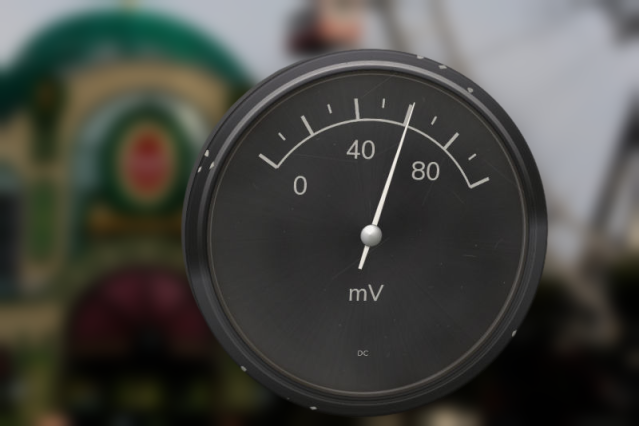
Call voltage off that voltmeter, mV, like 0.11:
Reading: 60
